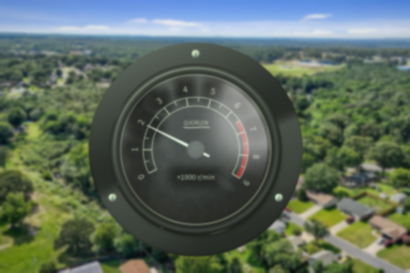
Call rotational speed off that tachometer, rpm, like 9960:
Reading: 2000
